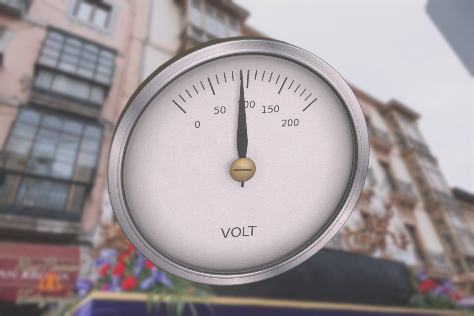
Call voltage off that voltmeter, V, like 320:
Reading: 90
